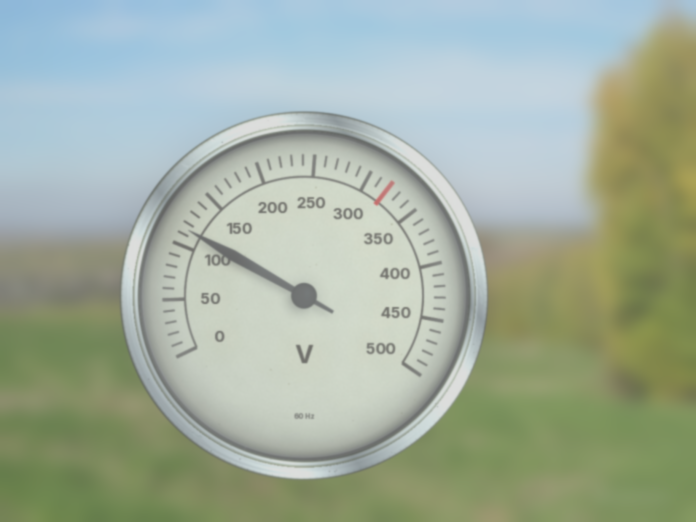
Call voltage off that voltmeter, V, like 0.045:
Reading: 115
